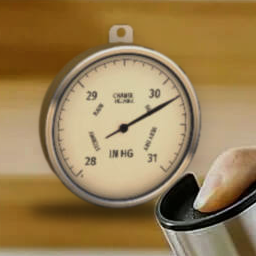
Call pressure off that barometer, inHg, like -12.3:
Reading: 30.2
